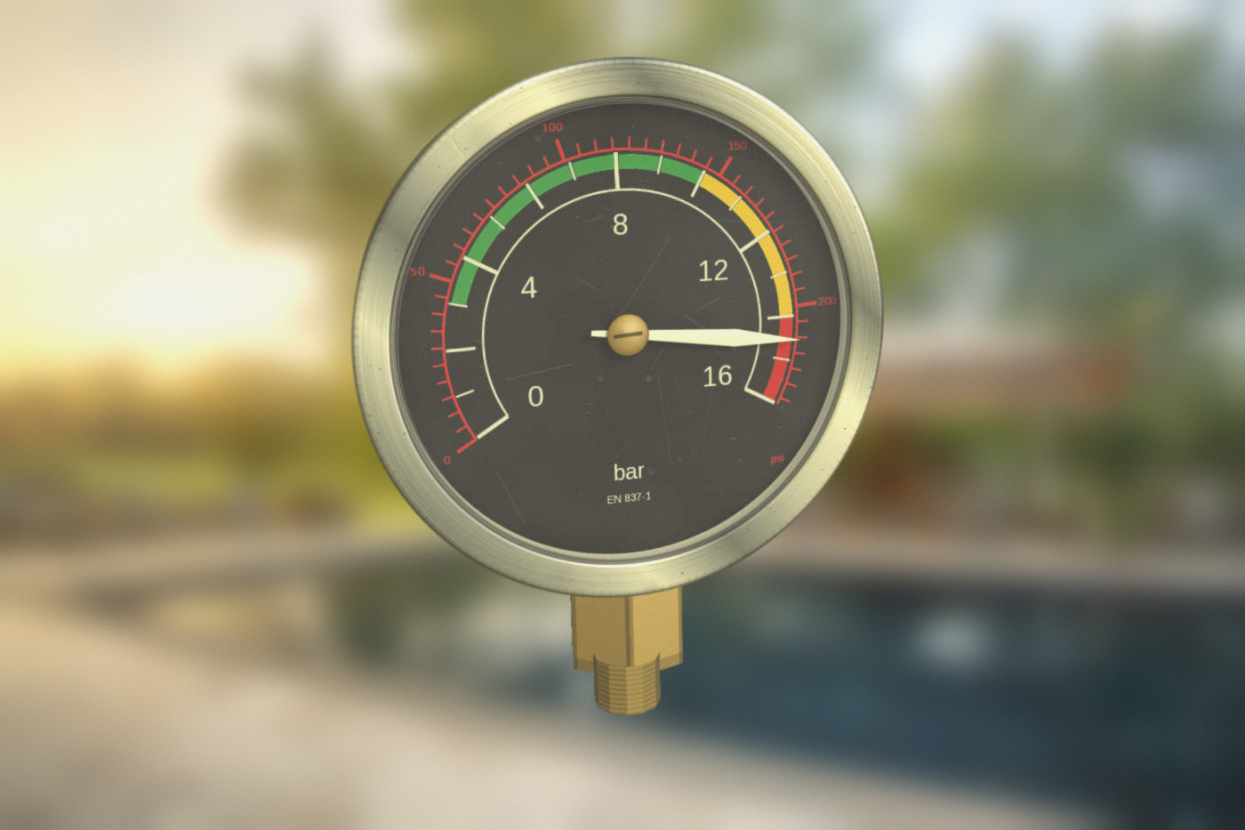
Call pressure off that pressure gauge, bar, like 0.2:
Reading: 14.5
